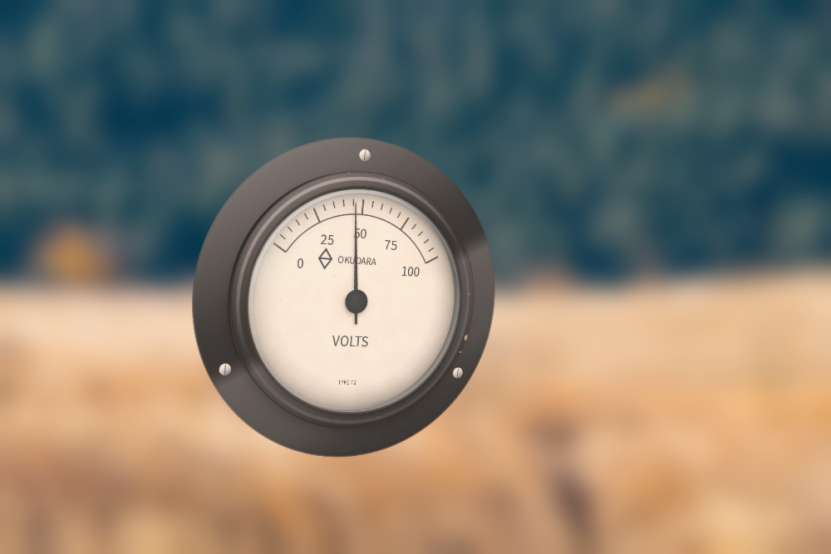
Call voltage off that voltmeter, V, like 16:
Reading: 45
